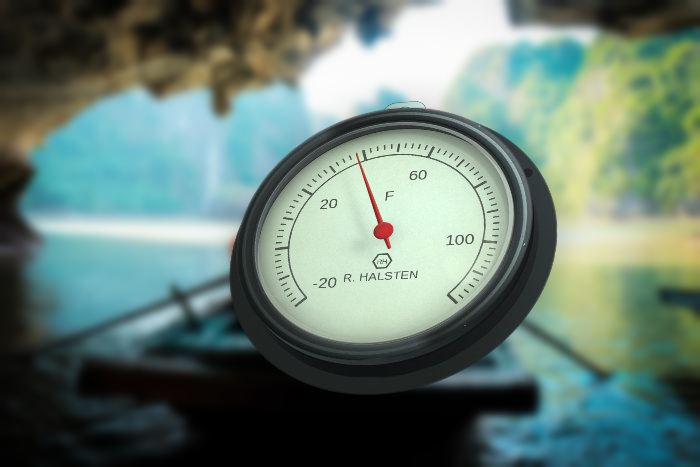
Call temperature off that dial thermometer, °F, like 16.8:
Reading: 38
